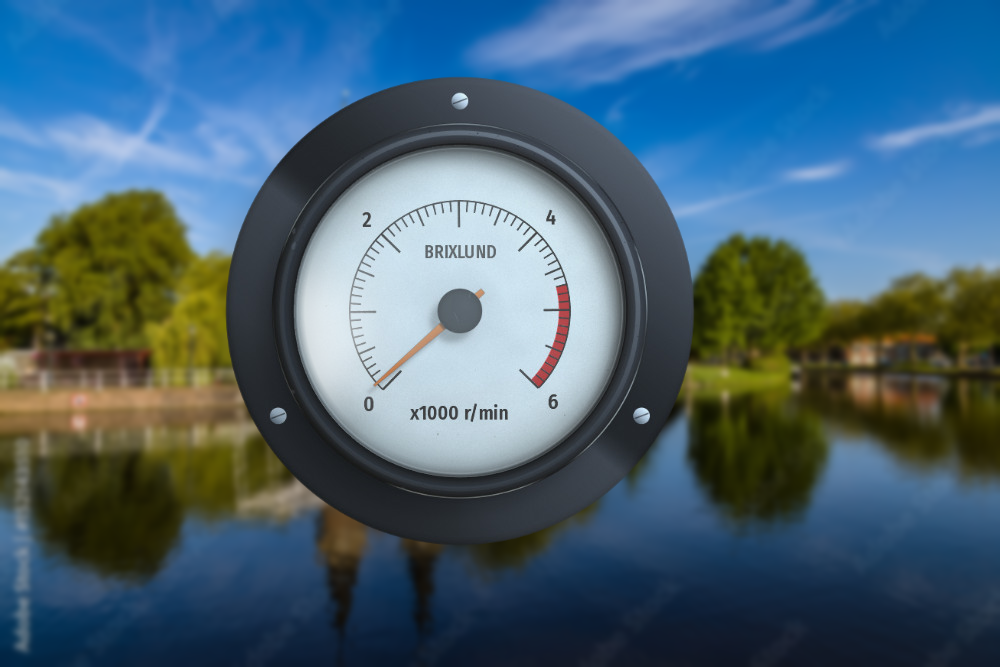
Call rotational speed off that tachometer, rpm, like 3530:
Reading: 100
